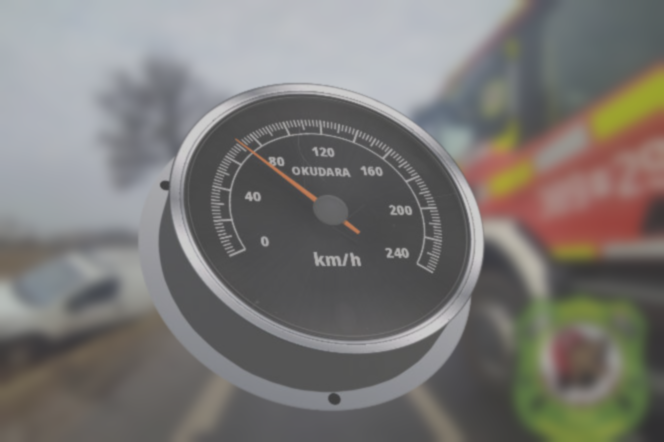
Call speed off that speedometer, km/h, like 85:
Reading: 70
